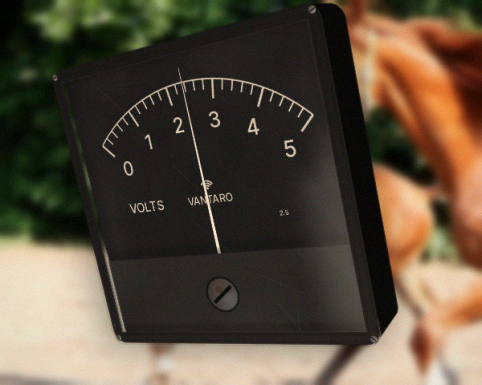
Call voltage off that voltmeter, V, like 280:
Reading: 2.4
